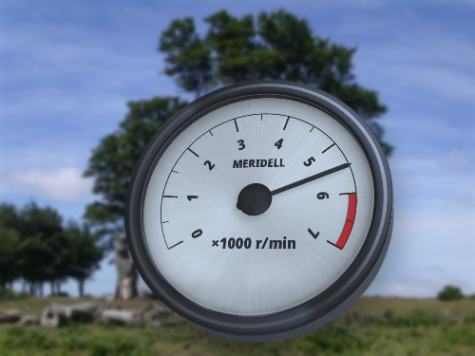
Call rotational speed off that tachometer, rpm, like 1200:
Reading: 5500
